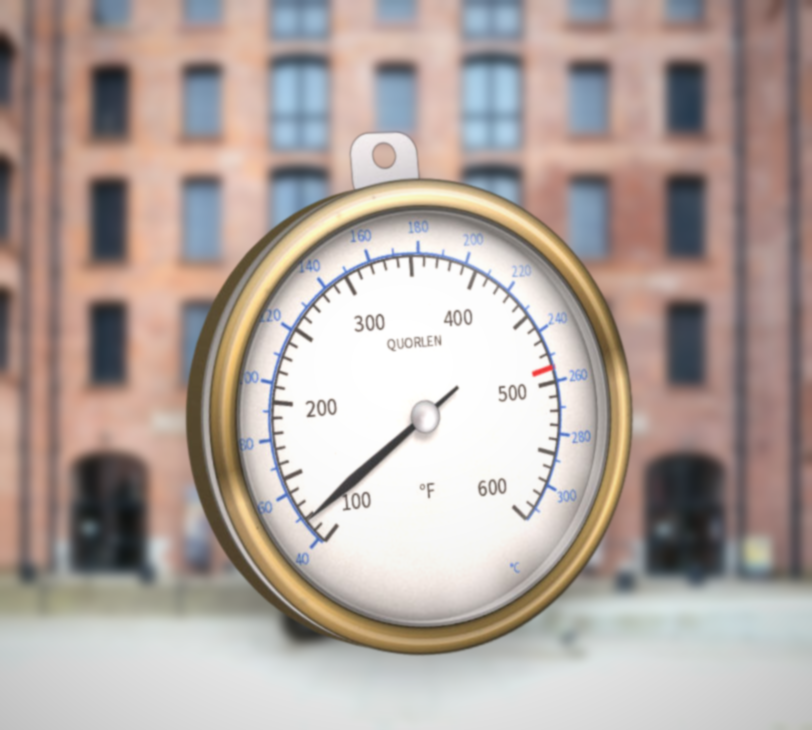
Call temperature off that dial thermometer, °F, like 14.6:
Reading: 120
